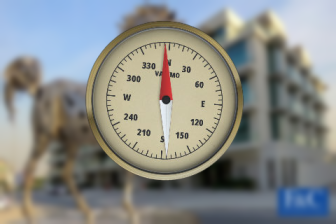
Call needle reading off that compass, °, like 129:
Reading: 355
